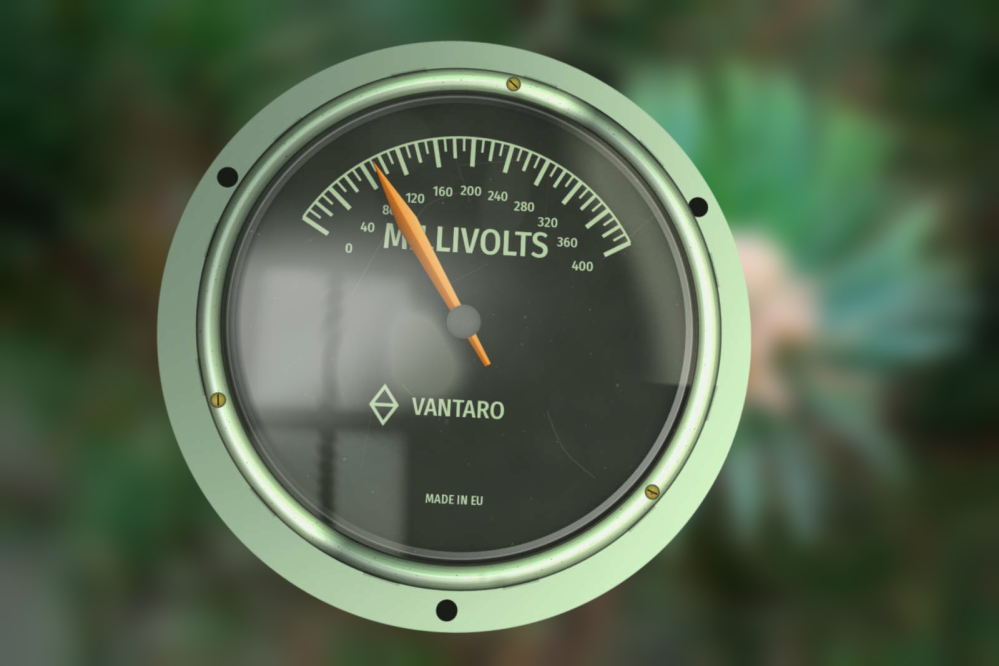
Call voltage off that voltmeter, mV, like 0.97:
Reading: 90
